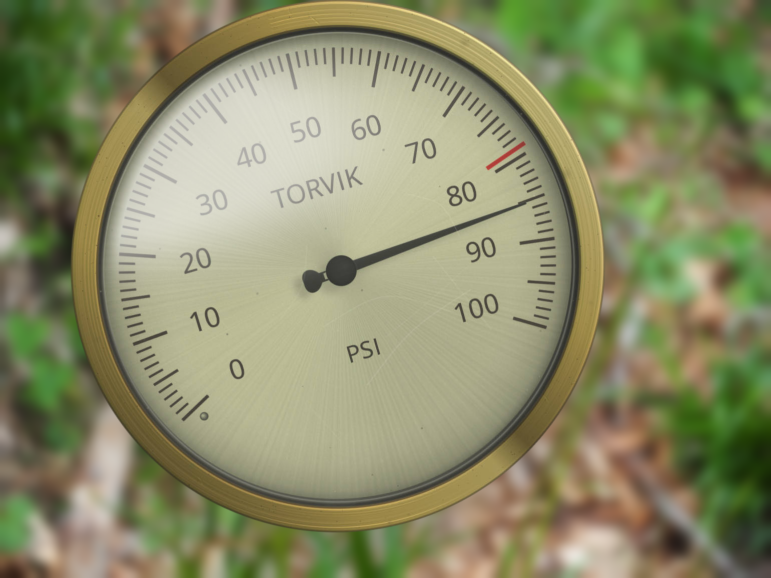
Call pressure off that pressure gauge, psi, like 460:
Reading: 85
